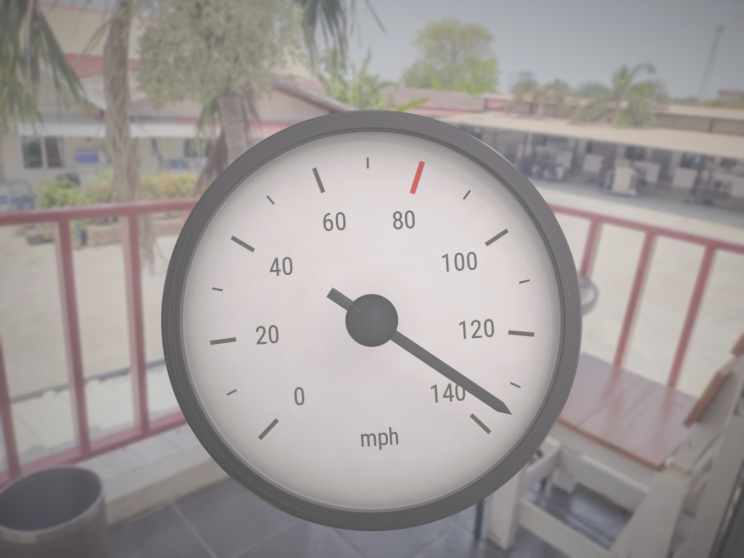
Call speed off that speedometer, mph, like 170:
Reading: 135
